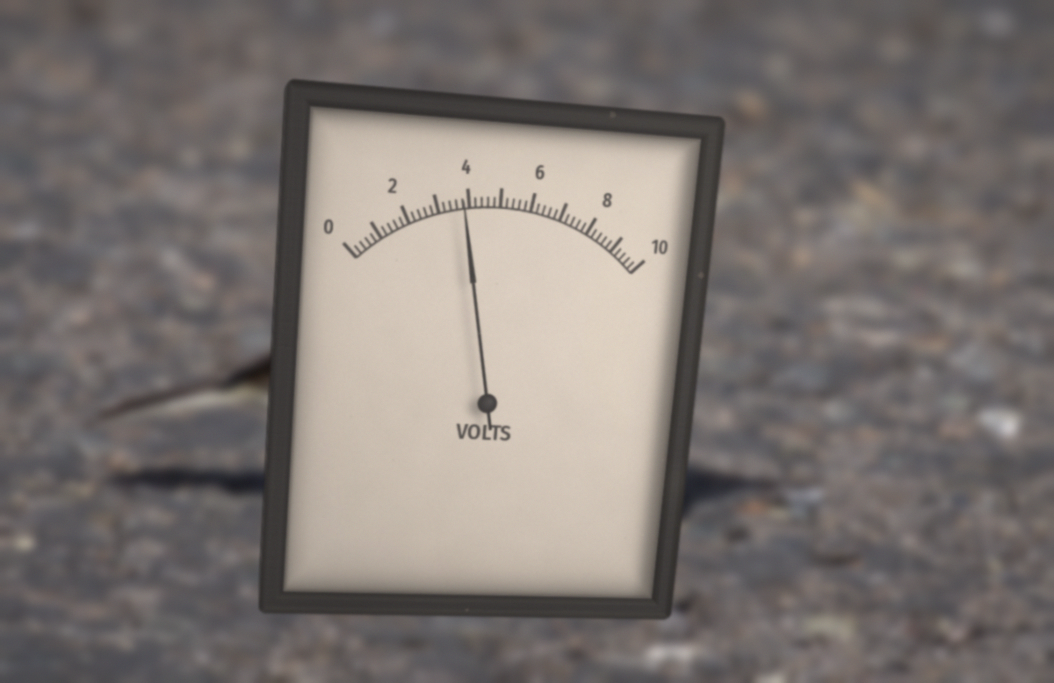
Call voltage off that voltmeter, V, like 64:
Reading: 3.8
